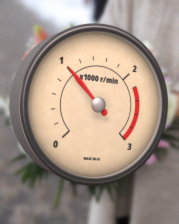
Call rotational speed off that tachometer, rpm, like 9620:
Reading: 1000
